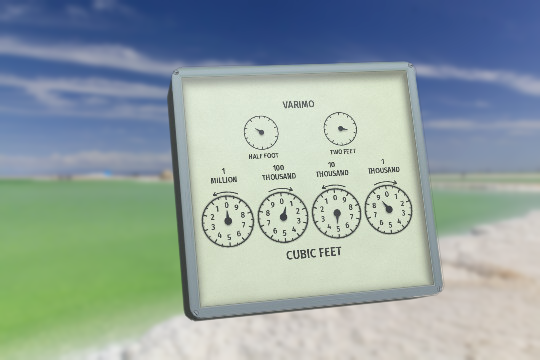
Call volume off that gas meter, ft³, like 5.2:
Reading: 4900
